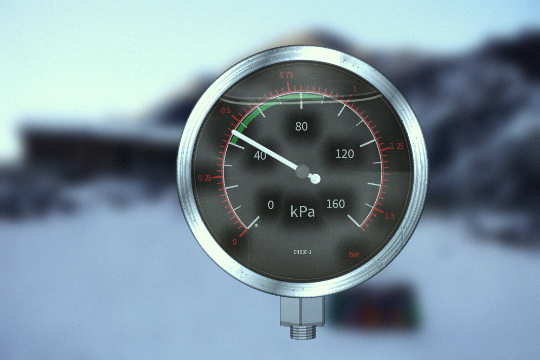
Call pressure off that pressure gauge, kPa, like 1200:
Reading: 45
